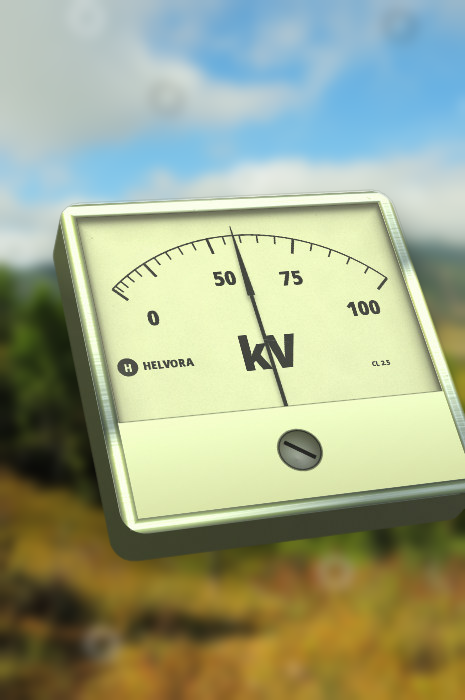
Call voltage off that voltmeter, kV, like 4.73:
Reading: 57.5
